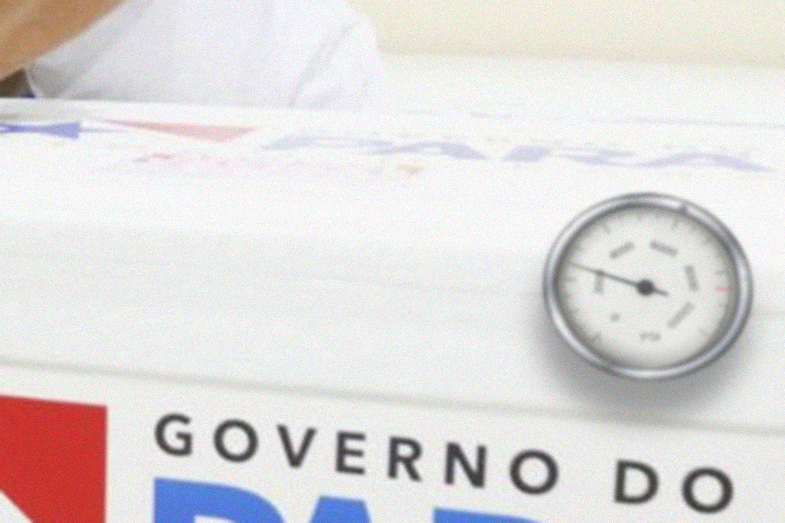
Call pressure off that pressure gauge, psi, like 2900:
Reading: 2500
